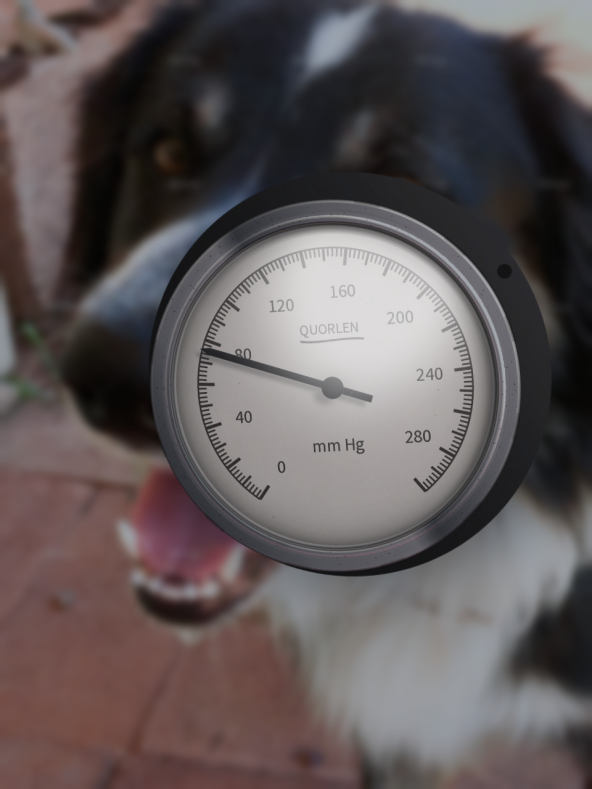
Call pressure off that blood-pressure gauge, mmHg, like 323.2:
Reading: 76
